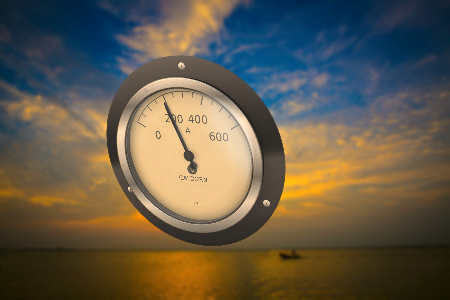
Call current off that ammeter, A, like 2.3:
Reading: 200
